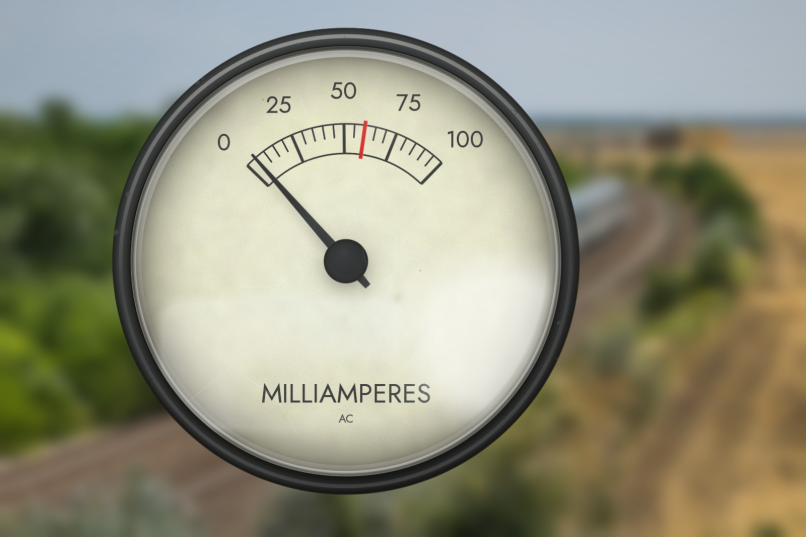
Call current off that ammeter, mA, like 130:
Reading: 5
